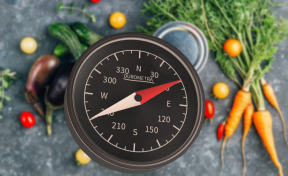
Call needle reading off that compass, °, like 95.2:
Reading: 60
